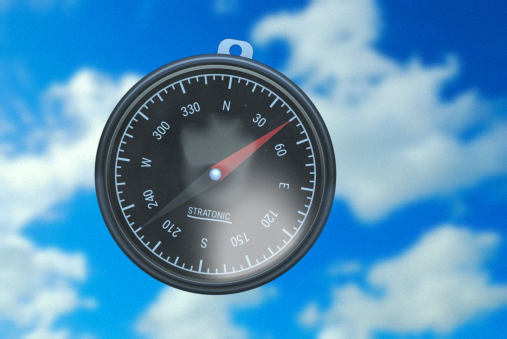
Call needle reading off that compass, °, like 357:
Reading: 45
